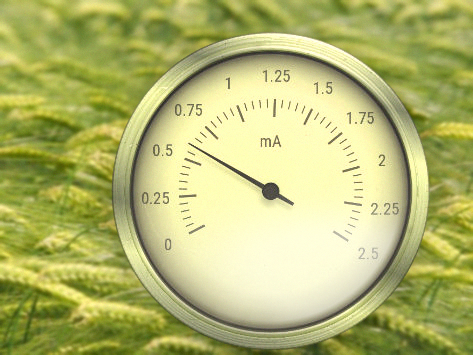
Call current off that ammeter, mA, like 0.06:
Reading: 0.6
